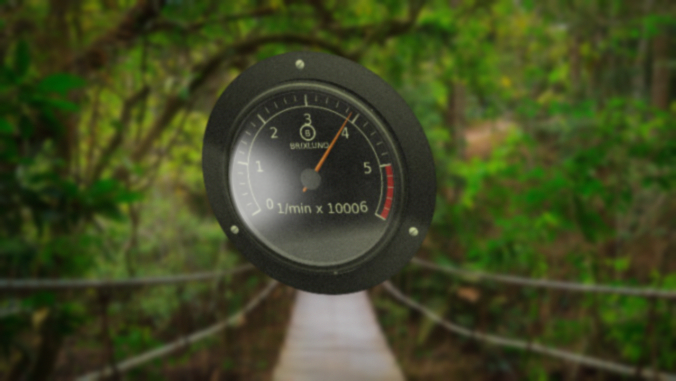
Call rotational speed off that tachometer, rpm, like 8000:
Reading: 3900
